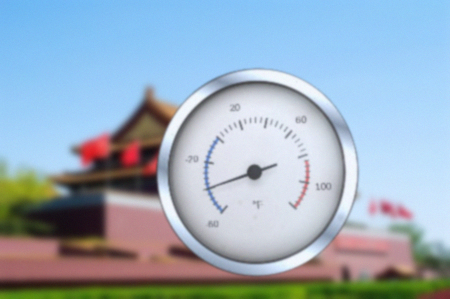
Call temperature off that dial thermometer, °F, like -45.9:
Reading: -40
